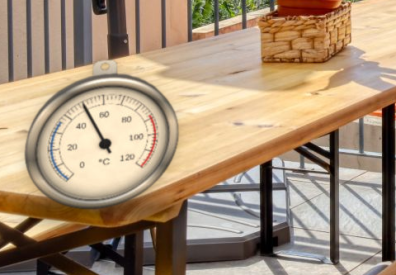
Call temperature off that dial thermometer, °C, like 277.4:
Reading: 50
